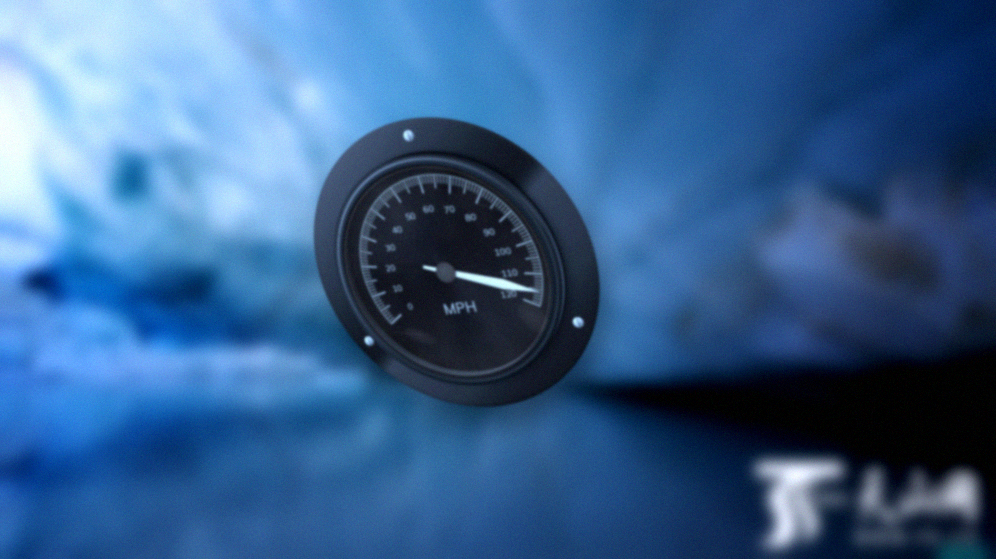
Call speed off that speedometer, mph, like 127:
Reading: 115
